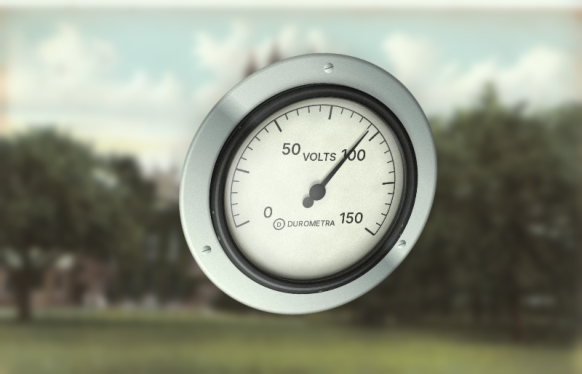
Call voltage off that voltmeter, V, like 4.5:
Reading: 95
